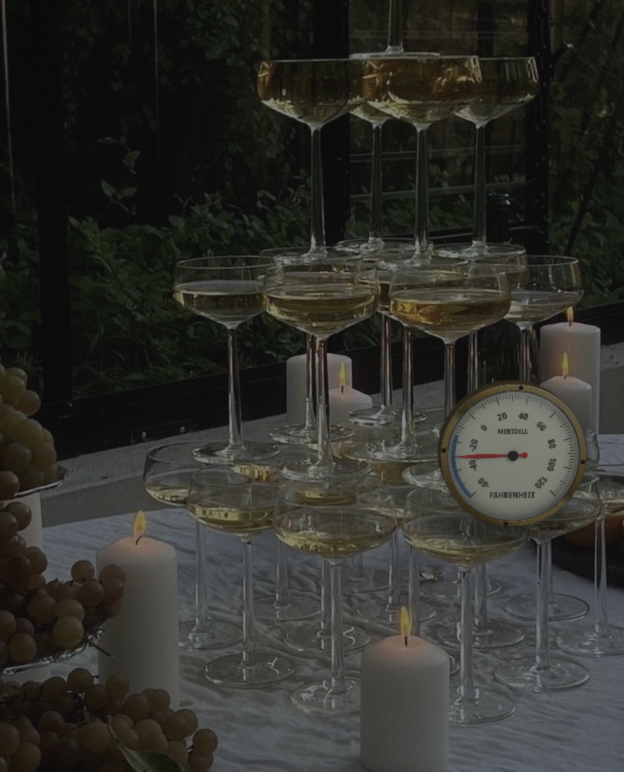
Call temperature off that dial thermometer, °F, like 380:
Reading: -30
